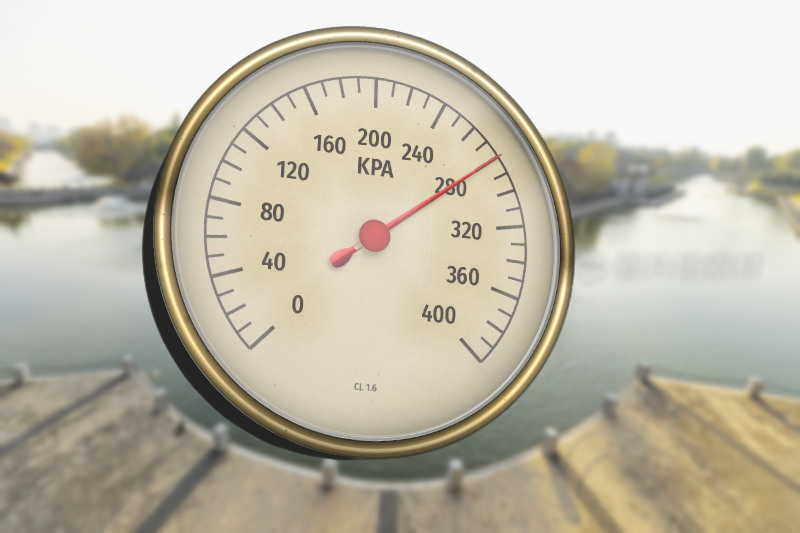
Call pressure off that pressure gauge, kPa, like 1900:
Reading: 280
